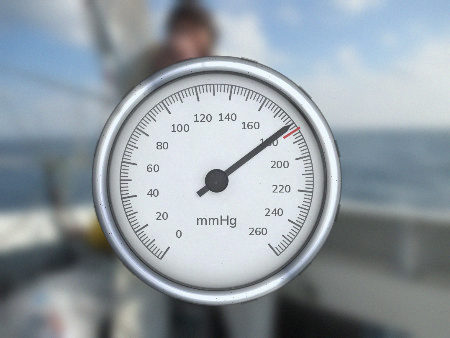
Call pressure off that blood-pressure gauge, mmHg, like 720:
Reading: 180
